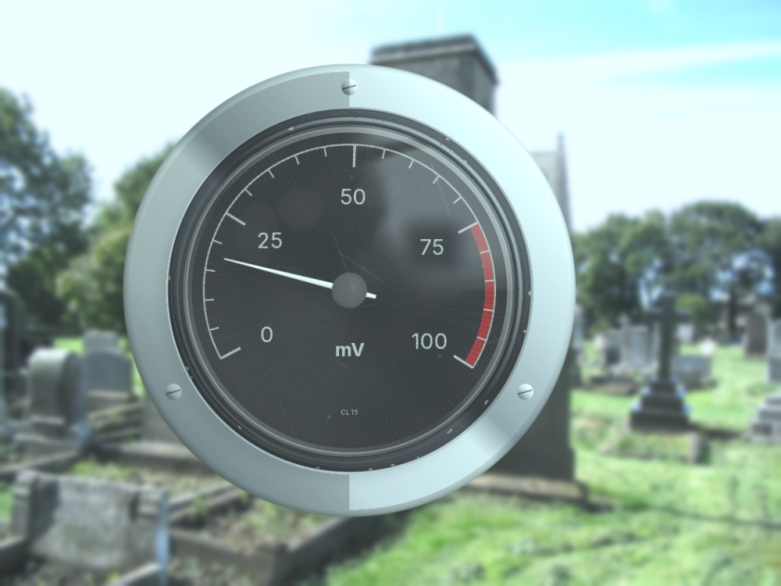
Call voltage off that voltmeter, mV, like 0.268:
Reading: 17.5
